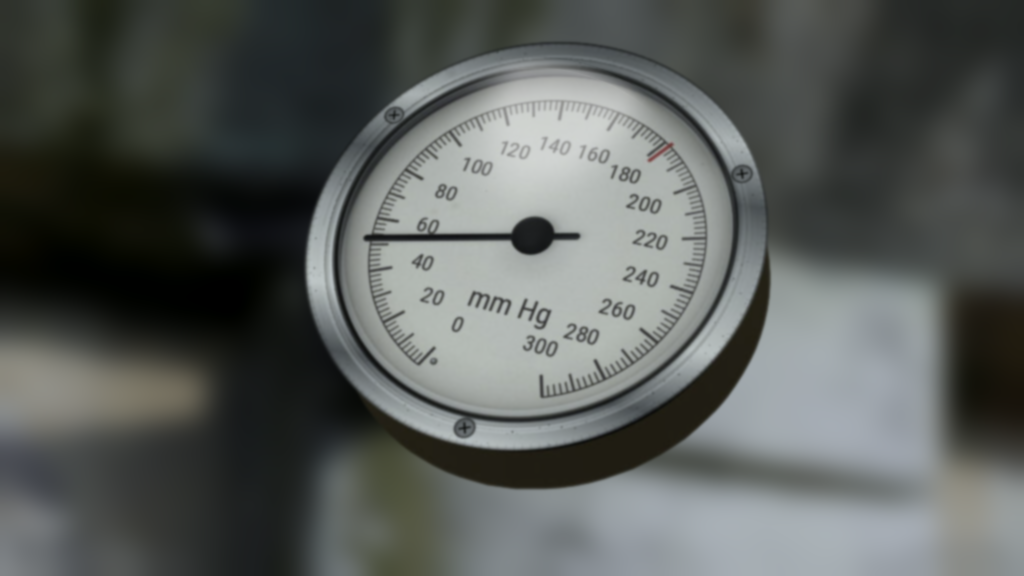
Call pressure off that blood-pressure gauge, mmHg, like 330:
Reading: 50
